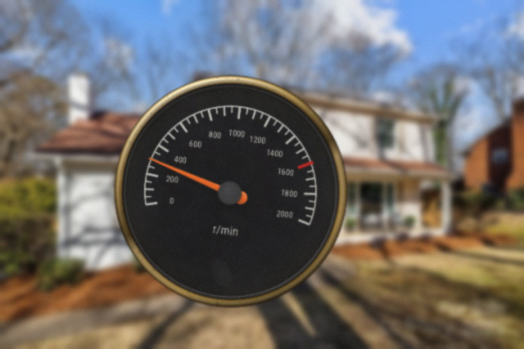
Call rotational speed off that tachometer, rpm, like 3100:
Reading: 300
